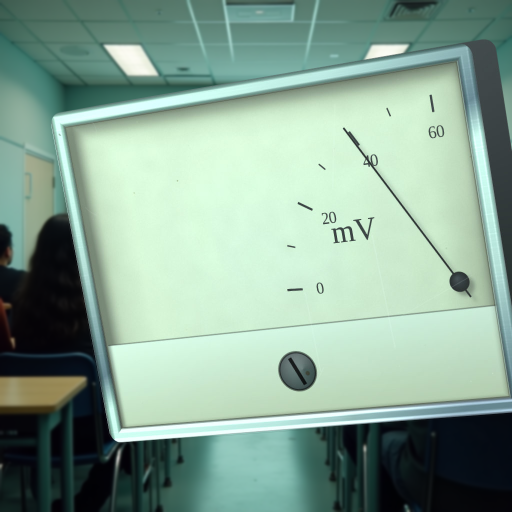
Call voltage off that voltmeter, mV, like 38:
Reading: 40
